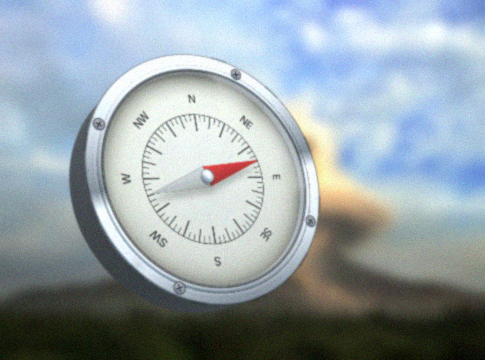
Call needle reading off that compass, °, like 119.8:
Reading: 75
